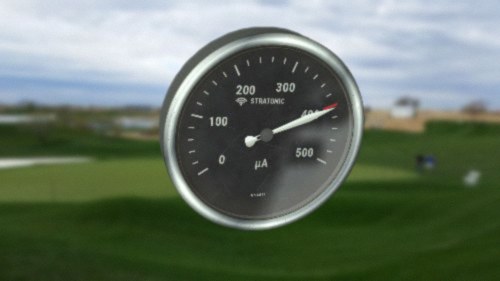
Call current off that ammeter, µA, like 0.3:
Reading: 400
